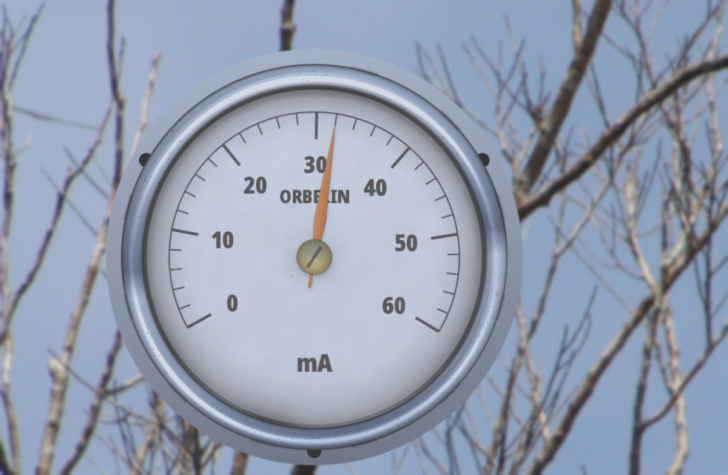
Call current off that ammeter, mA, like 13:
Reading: 32
